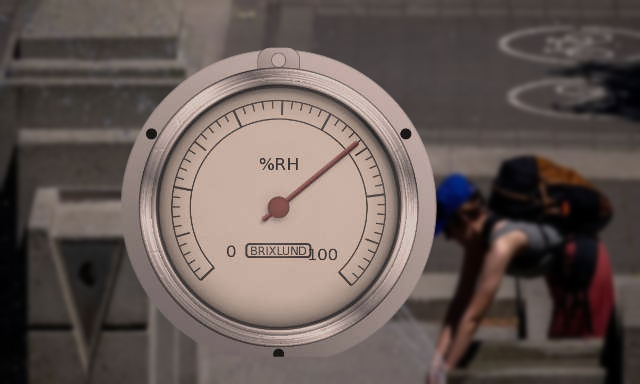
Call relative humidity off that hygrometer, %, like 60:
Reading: 68
